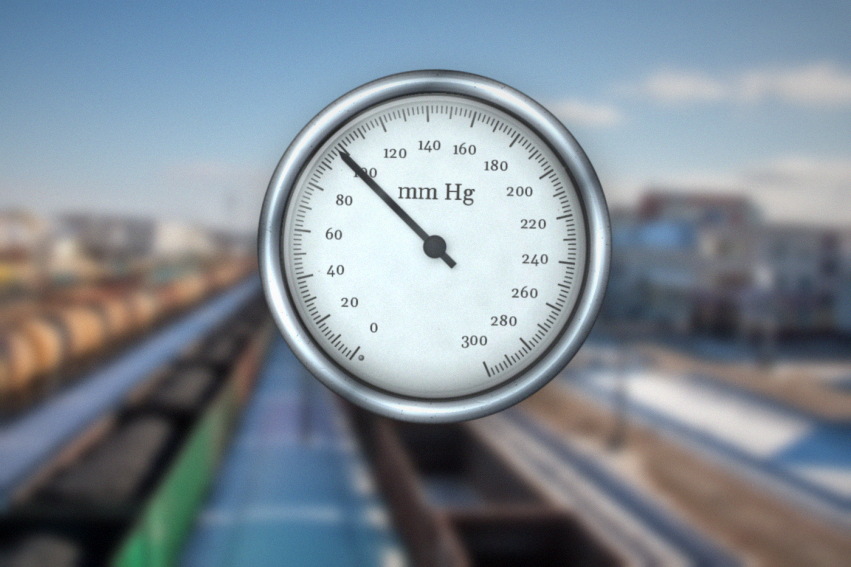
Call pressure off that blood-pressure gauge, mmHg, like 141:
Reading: 98
